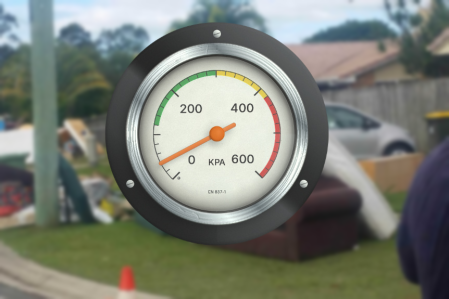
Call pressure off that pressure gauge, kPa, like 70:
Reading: 40
